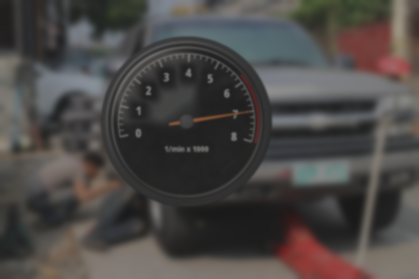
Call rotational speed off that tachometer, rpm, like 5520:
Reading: 7000
